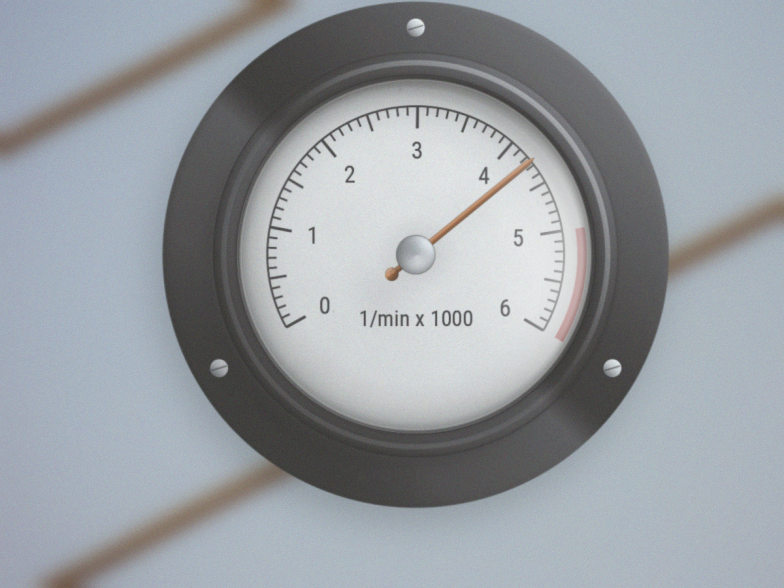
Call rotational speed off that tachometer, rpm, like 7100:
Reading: 4250
